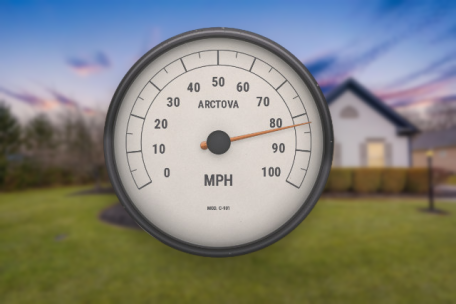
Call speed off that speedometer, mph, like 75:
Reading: 82.5
